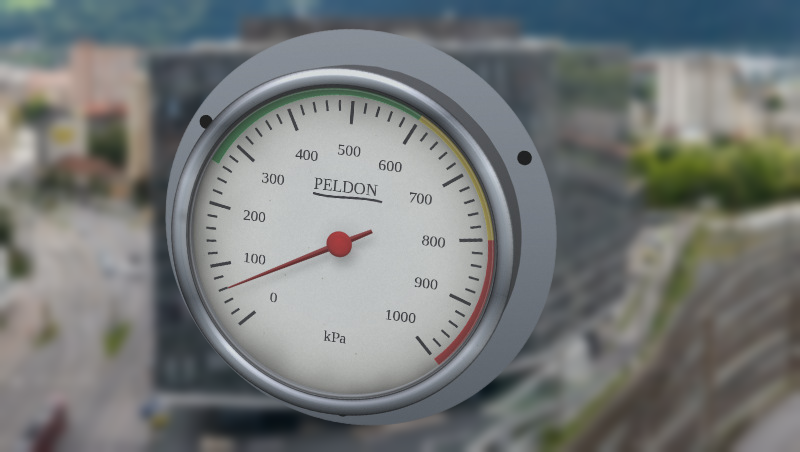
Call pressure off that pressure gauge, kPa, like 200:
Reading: 60
